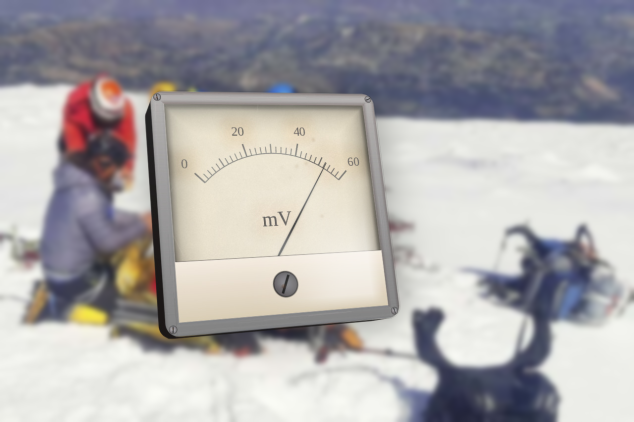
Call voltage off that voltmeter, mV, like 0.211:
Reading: 52
